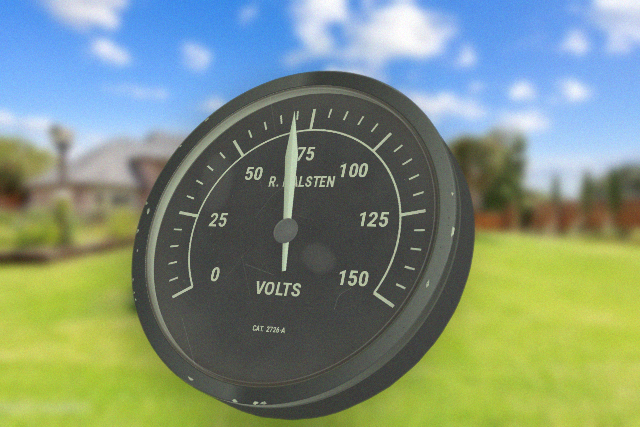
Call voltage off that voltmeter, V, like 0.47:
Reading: 70
